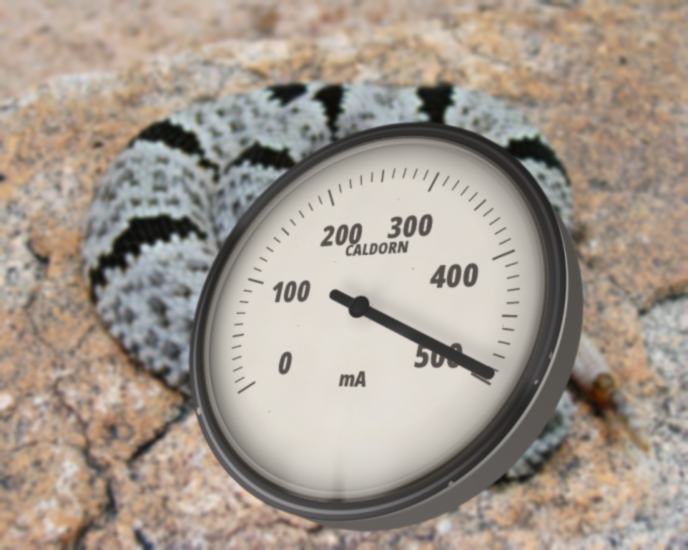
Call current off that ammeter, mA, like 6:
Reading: 495
